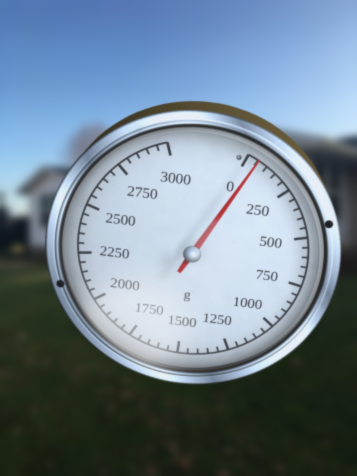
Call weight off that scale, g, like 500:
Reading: 50
